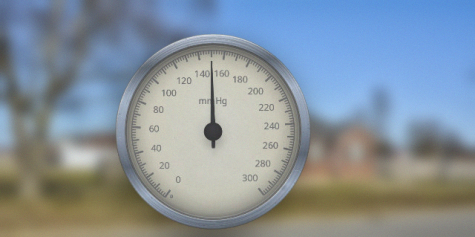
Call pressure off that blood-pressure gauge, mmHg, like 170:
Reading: 150
